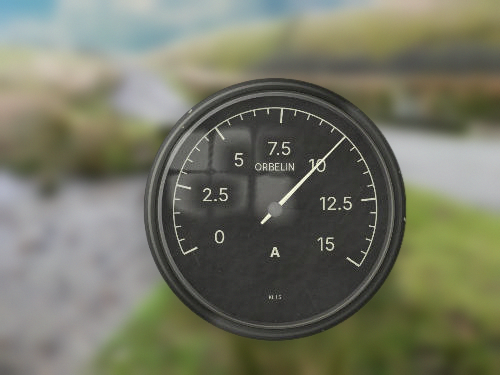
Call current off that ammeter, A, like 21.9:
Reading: 10
